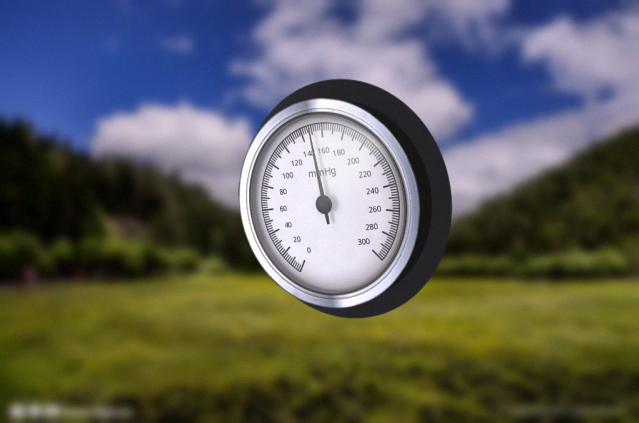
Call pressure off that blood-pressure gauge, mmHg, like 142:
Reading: 150
